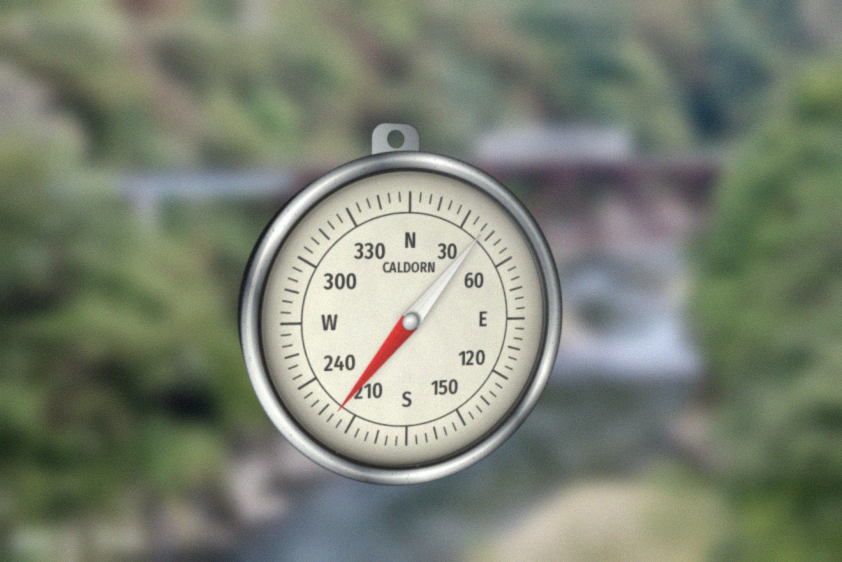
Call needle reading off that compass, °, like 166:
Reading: 220
